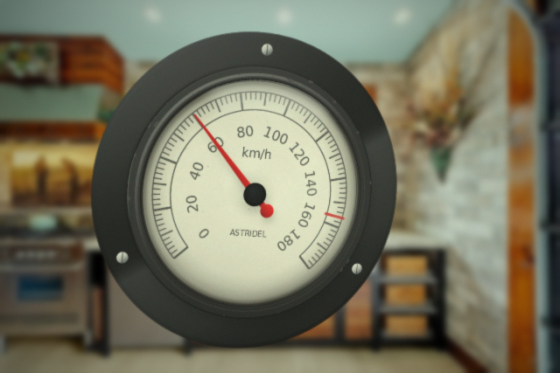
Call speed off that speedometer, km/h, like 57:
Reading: 60
